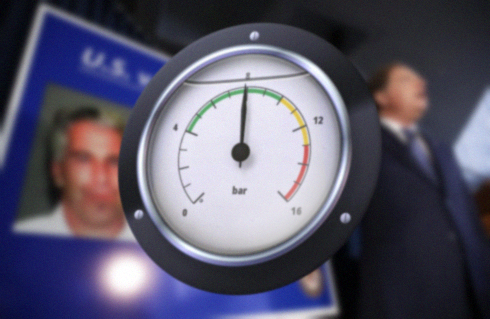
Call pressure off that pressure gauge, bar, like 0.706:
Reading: 8
